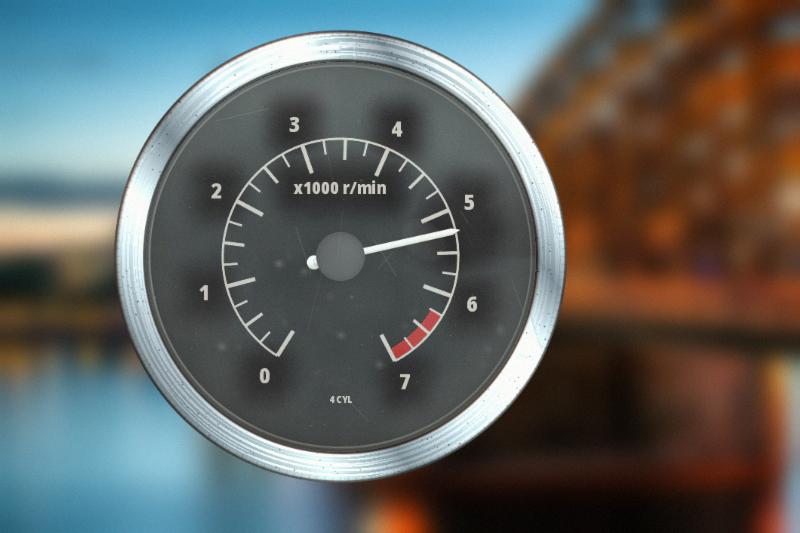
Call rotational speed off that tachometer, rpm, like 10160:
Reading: 5250
